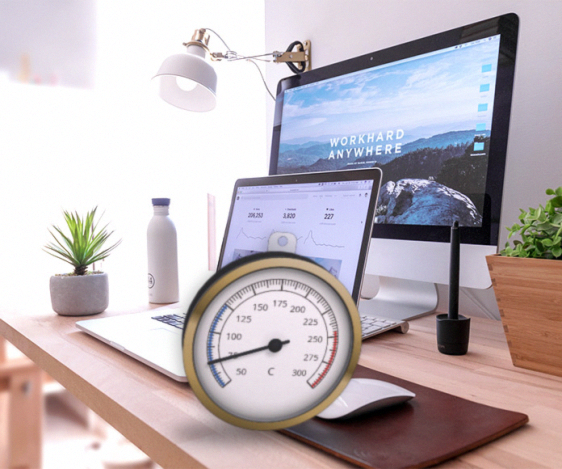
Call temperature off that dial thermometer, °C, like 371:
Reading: 75
